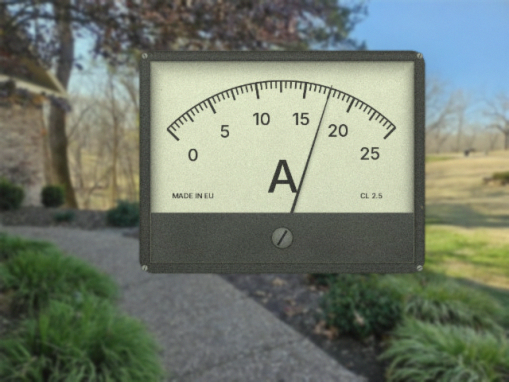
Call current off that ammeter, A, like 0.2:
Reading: 17.5
